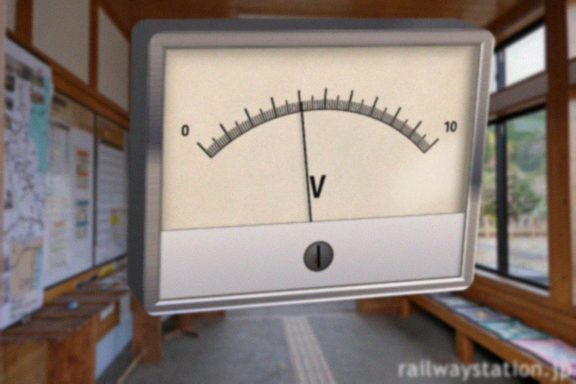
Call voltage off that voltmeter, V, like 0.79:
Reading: 4
